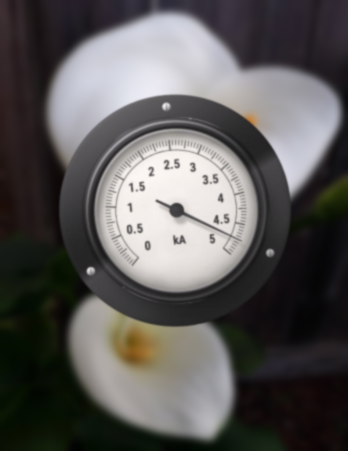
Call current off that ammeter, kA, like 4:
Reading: 4.75
